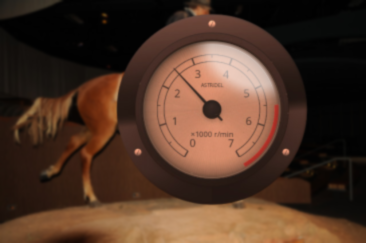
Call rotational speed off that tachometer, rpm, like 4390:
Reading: 2500
